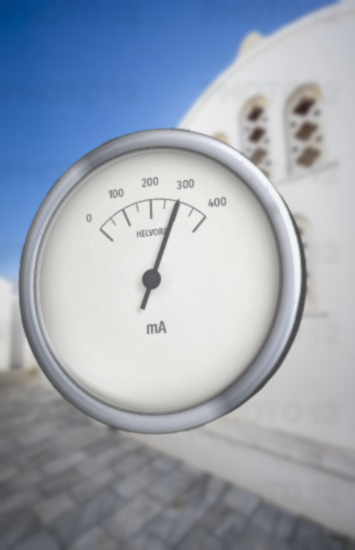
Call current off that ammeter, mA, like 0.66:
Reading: 300
